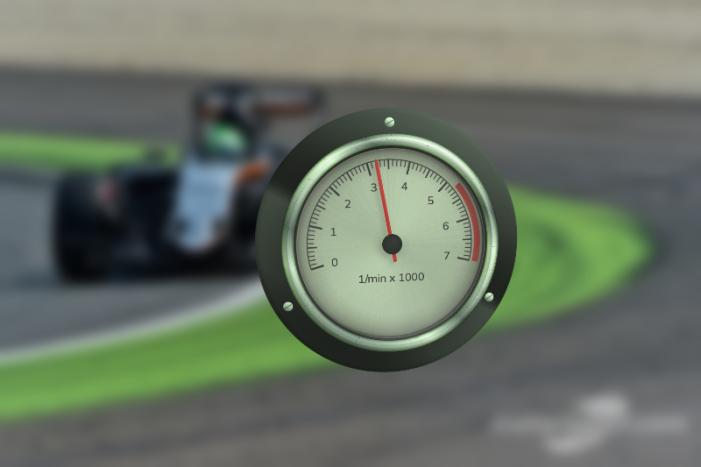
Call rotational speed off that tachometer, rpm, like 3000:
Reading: 3200
